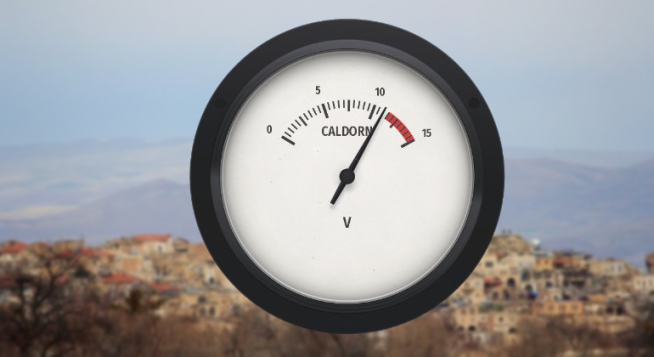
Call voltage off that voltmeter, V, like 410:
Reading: 11
